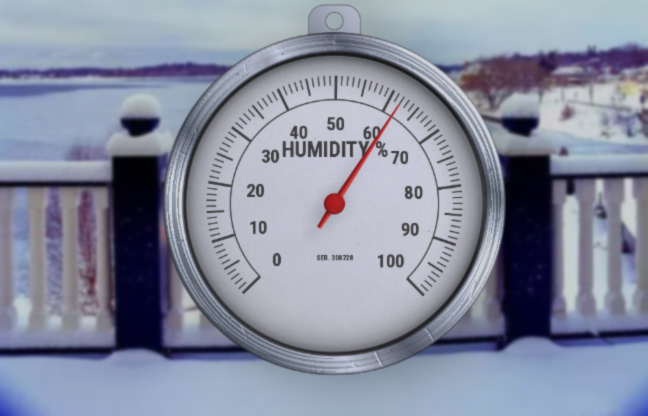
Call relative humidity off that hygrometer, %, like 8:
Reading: 62
